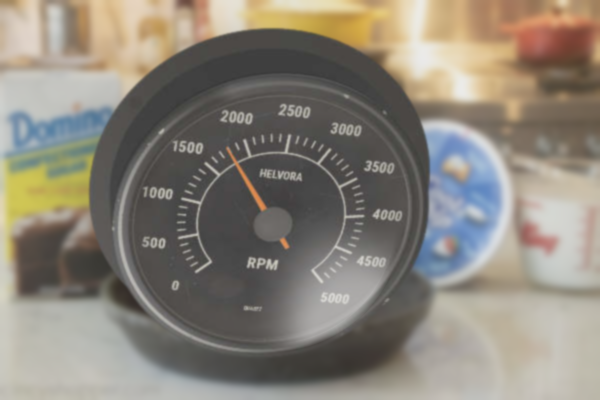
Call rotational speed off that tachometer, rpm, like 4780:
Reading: 1800
